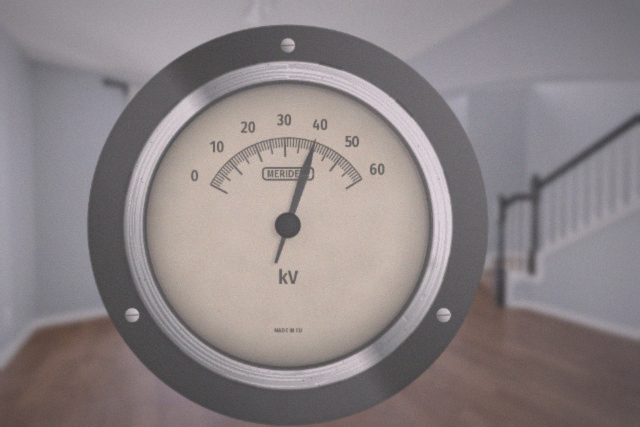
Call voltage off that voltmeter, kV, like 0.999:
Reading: 40
